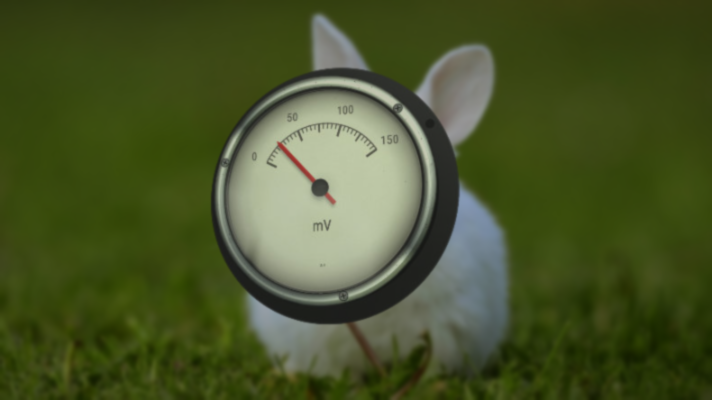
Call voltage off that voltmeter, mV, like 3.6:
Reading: 25
